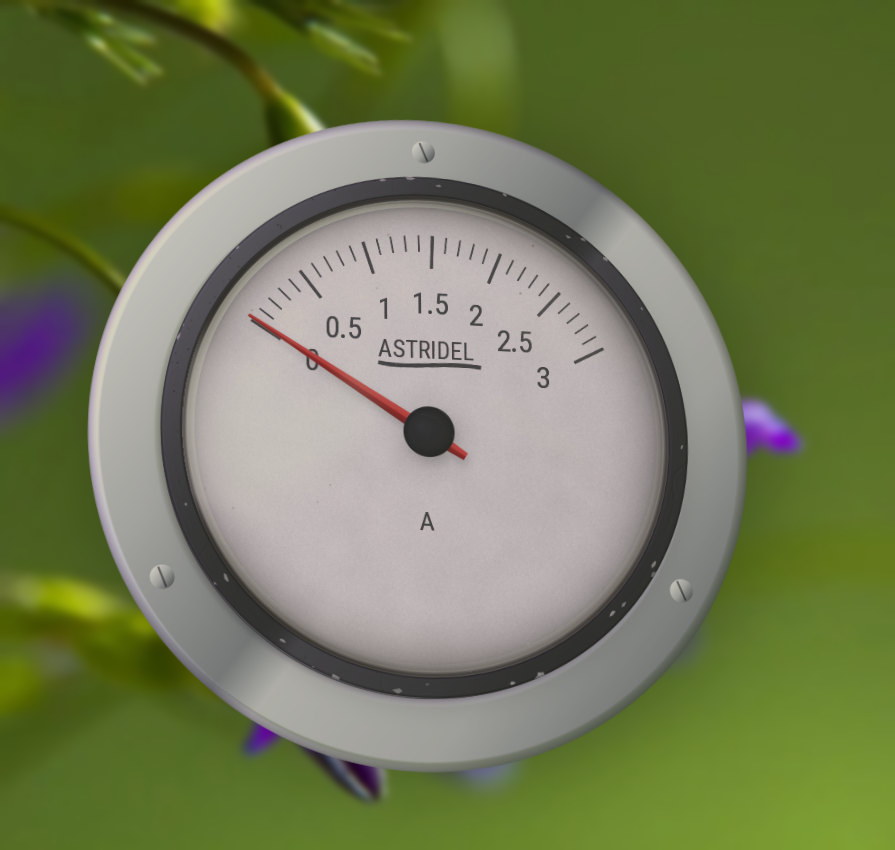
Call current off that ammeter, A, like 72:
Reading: 0
